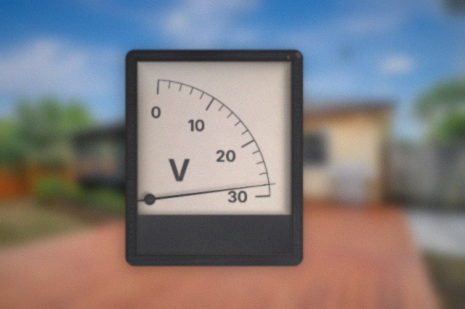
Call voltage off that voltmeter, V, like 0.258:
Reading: 28
